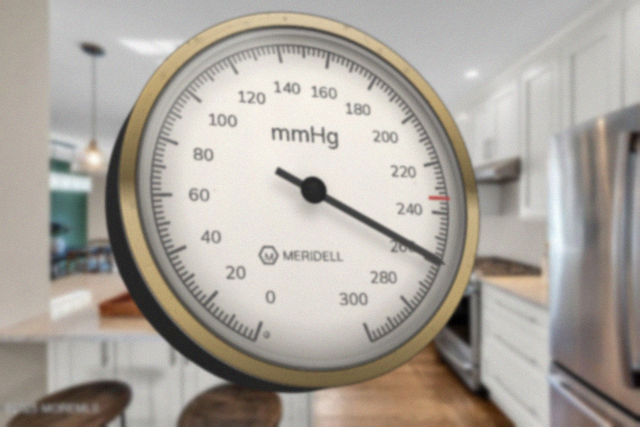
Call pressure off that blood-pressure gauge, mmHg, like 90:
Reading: 260
